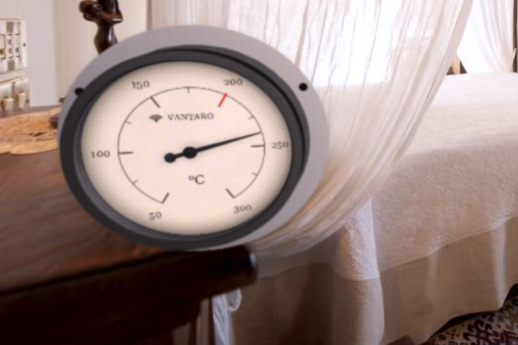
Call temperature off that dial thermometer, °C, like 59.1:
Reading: 237.5
